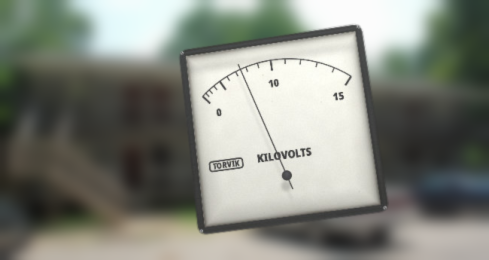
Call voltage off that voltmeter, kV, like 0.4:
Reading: 7.5
